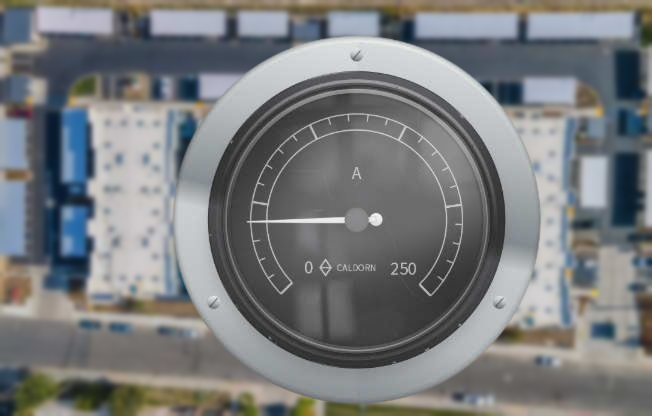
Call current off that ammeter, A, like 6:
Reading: 40
